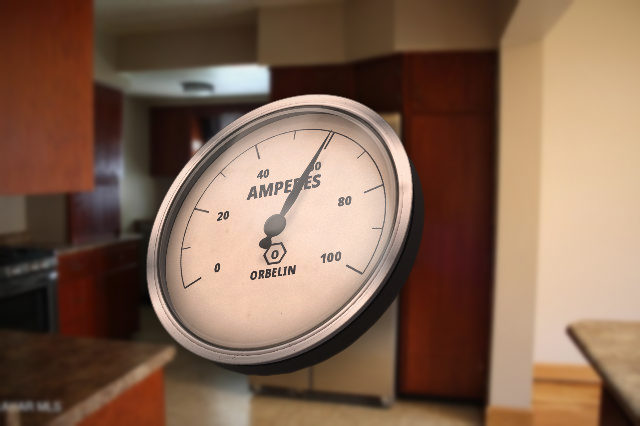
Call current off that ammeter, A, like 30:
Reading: 60
